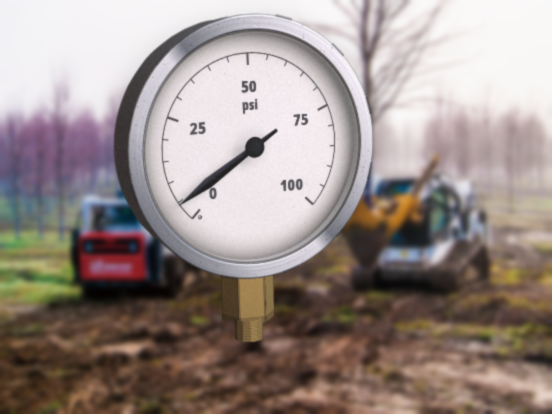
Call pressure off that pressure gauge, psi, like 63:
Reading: 5
